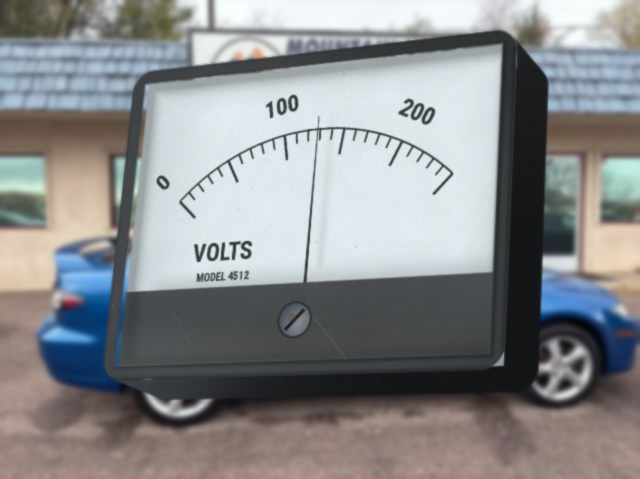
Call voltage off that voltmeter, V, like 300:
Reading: 130
